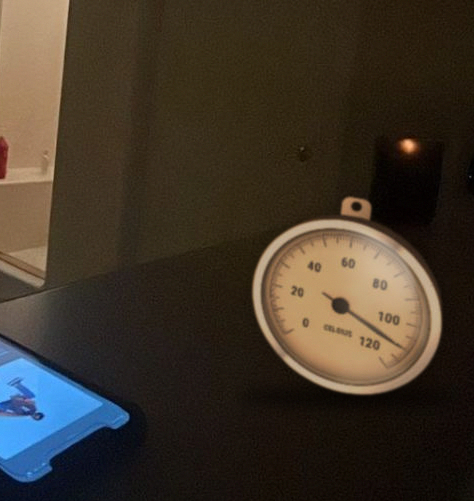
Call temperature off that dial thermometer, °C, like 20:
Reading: 110
